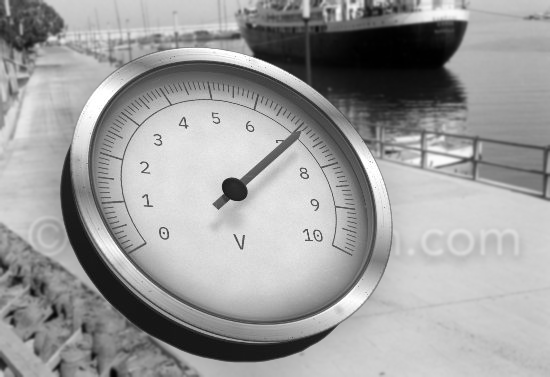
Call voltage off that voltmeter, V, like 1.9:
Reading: 7.1
